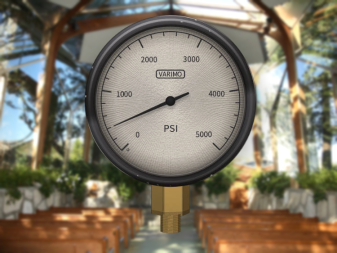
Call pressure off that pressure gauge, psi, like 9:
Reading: 400
